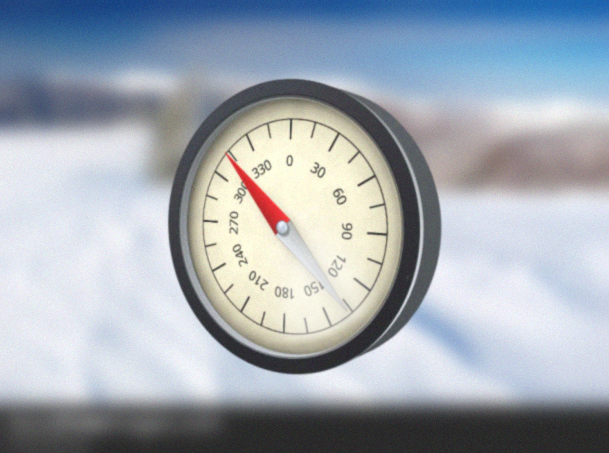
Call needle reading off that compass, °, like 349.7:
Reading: 315
